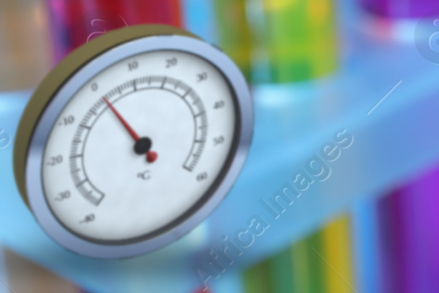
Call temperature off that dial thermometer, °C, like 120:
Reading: 0
